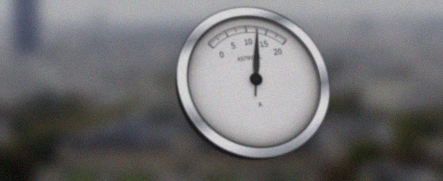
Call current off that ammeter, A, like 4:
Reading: 12.5
